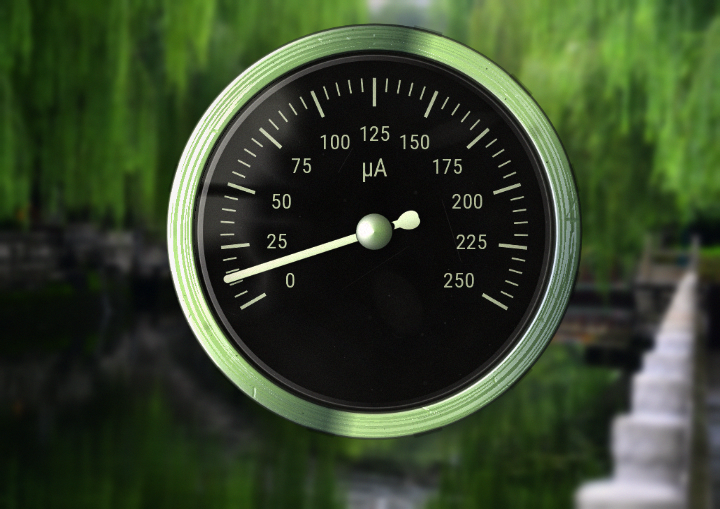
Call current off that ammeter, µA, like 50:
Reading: 12.5
